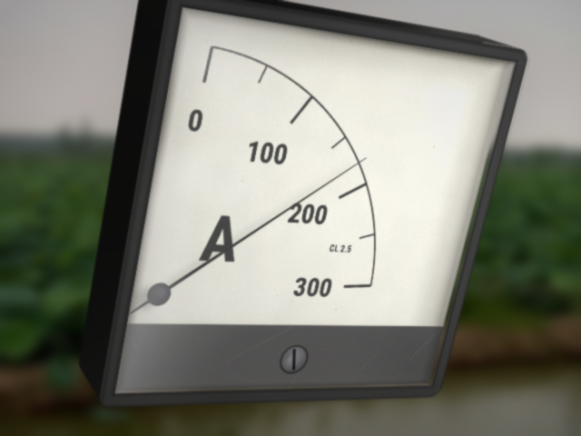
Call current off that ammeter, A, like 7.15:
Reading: 175
